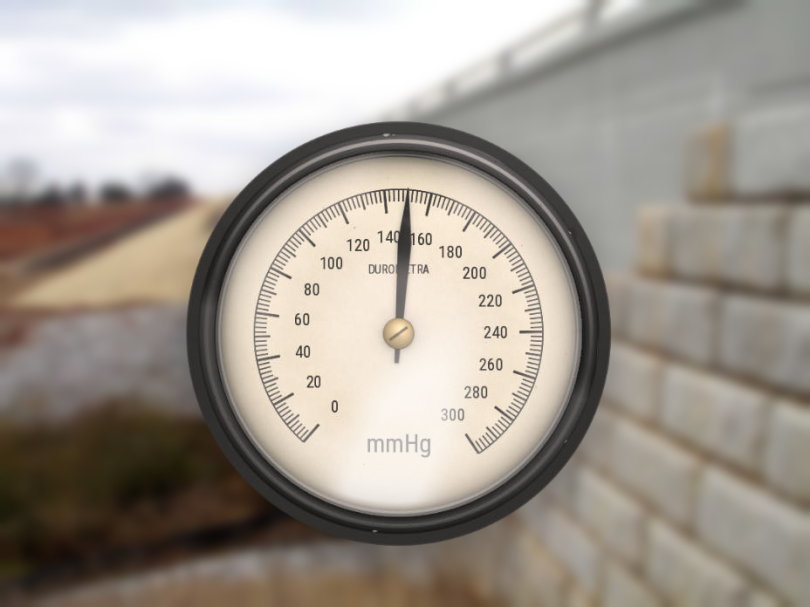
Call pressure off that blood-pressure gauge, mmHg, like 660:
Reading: 150
